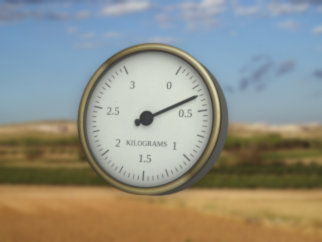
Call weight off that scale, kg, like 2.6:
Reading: 0.35
